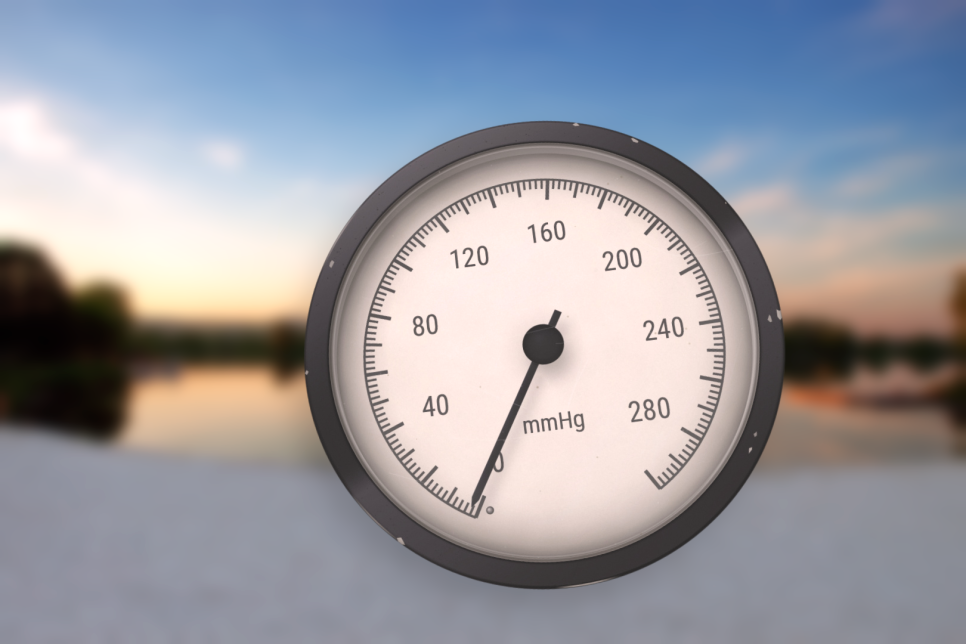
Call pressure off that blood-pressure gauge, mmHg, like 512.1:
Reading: 2
